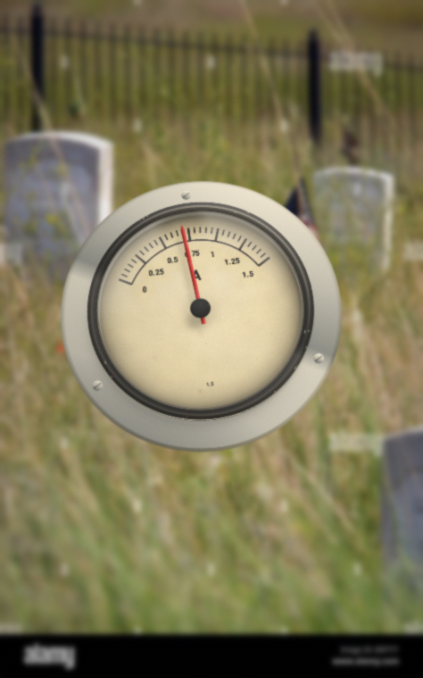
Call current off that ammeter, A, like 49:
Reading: 0.7
